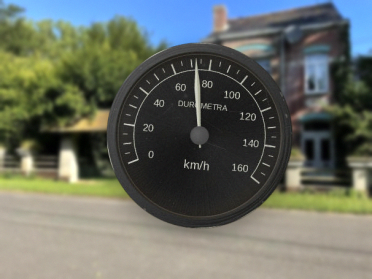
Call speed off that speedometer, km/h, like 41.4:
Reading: 72.5
